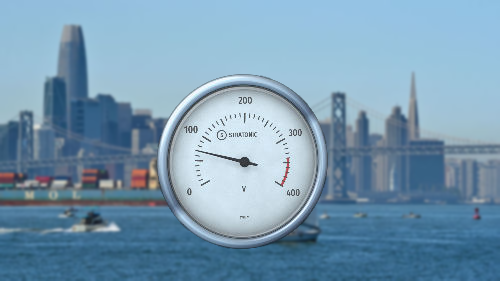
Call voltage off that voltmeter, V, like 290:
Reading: 70
